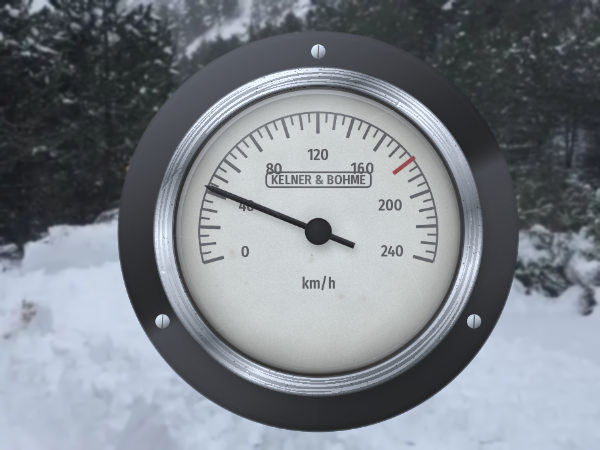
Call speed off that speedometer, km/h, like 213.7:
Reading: 42.5
